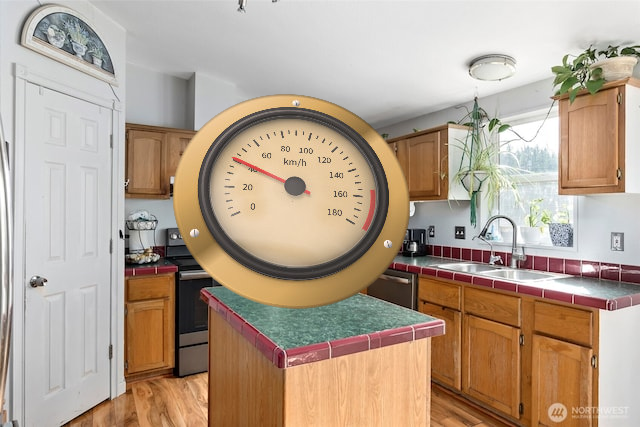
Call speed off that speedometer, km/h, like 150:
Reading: 40
